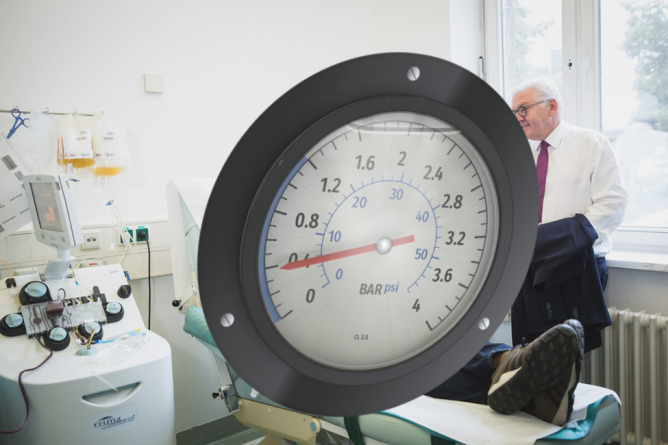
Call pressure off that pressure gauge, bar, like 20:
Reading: 0.4
